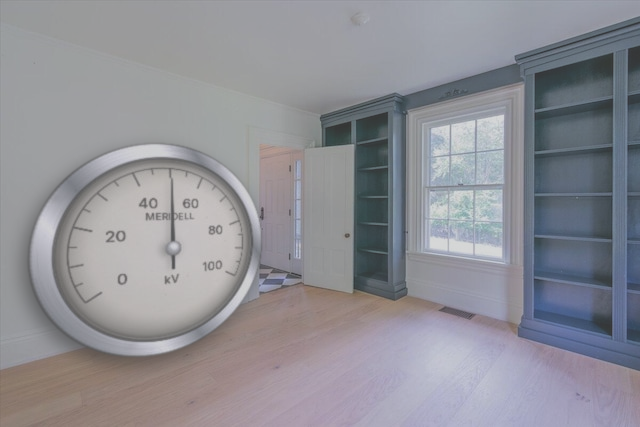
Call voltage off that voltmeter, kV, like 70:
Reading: 50
